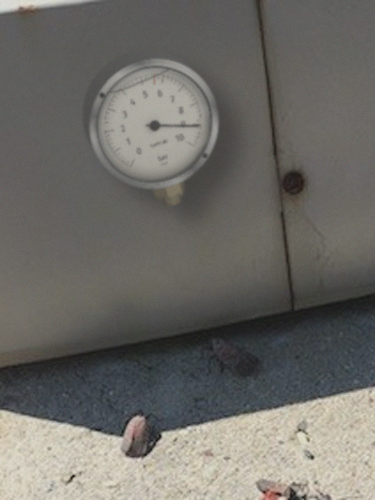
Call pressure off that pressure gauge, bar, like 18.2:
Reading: 9
